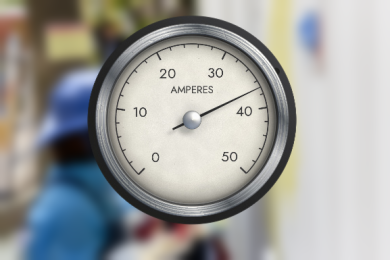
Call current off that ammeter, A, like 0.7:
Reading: 37
